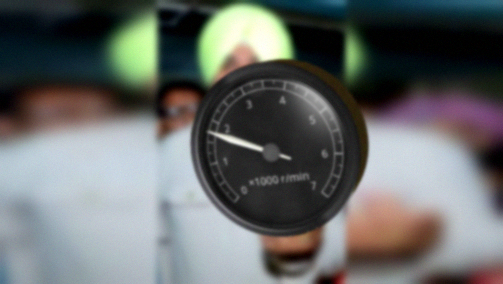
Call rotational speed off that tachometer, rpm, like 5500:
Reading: 1750
